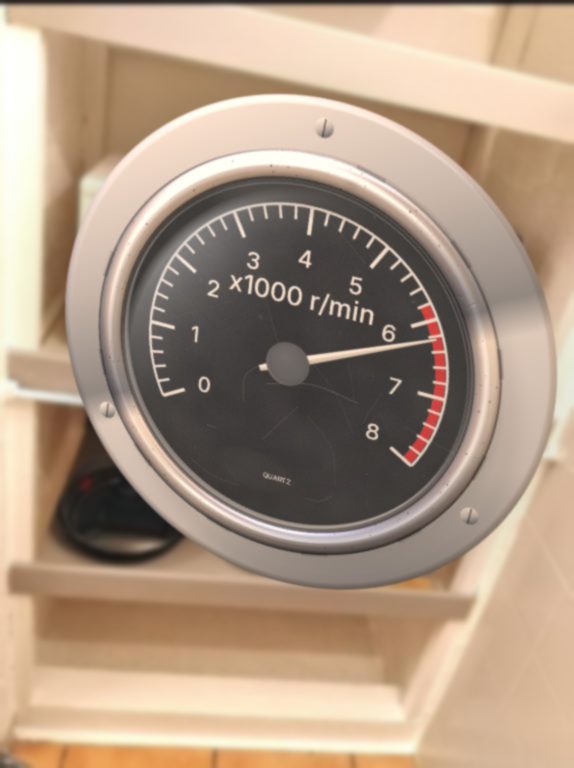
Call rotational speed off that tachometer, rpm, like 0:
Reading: 6200
